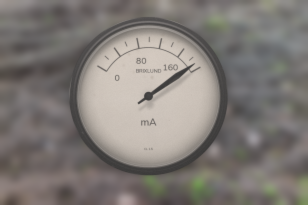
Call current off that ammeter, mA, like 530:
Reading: 190
